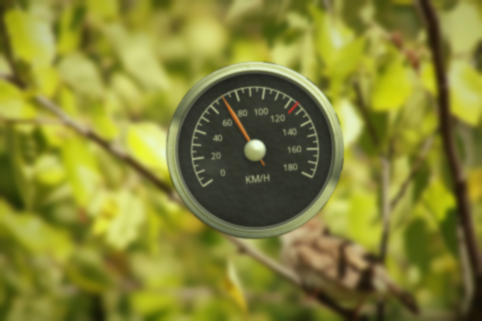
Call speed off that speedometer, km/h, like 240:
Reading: 70
